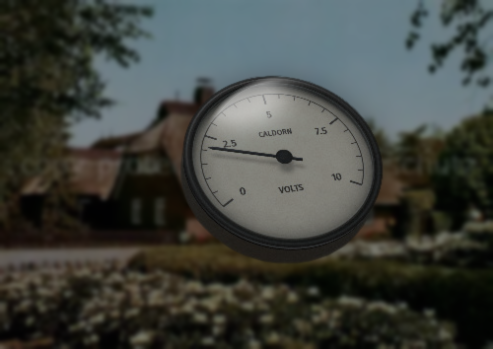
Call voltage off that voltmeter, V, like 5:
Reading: 2
